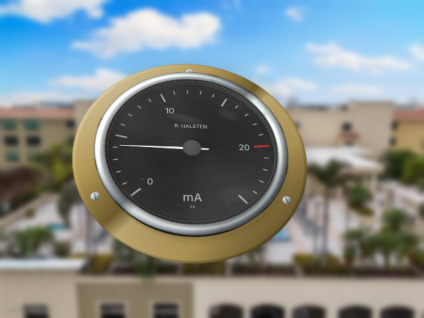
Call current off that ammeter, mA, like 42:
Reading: 4
